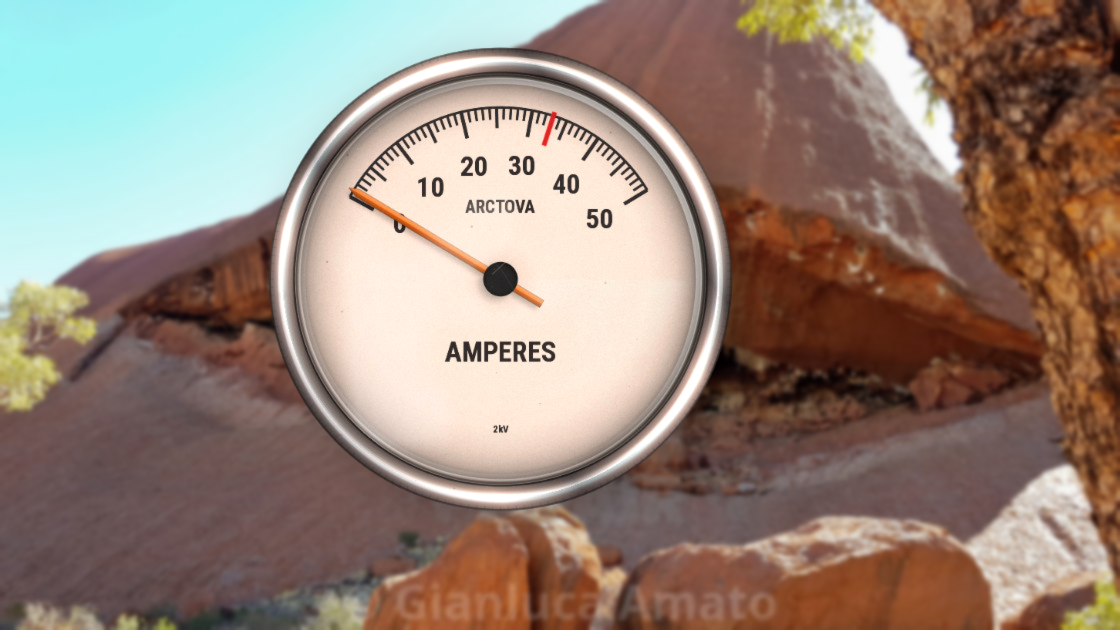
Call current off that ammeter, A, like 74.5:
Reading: 1
